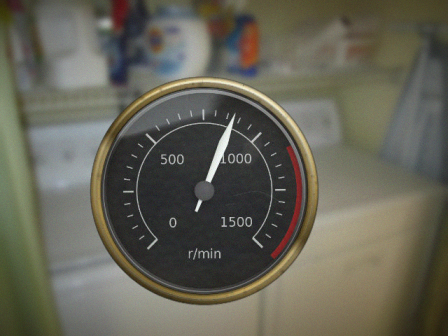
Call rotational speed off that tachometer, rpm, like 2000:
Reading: 875
